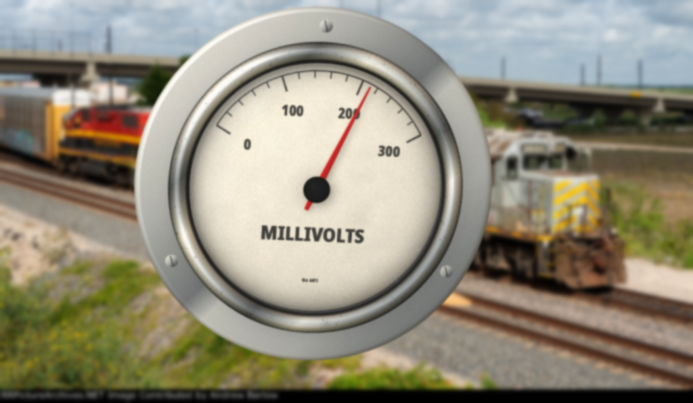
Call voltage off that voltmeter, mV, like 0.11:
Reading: 210
